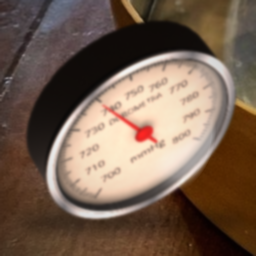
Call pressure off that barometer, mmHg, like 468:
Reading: 740
